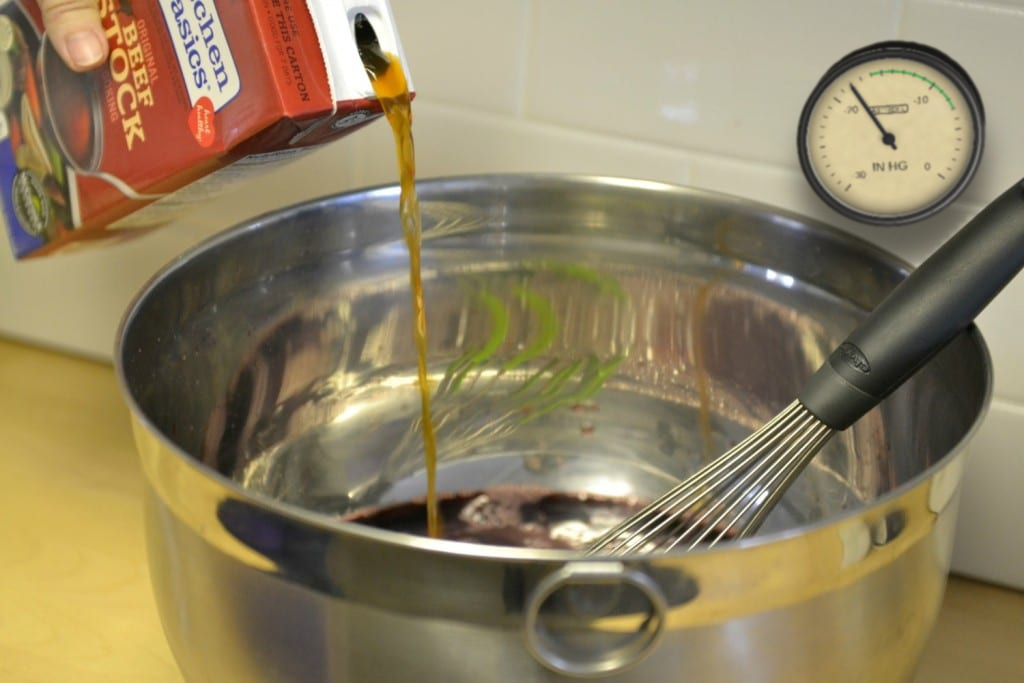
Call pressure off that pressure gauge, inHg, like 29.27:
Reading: -18
